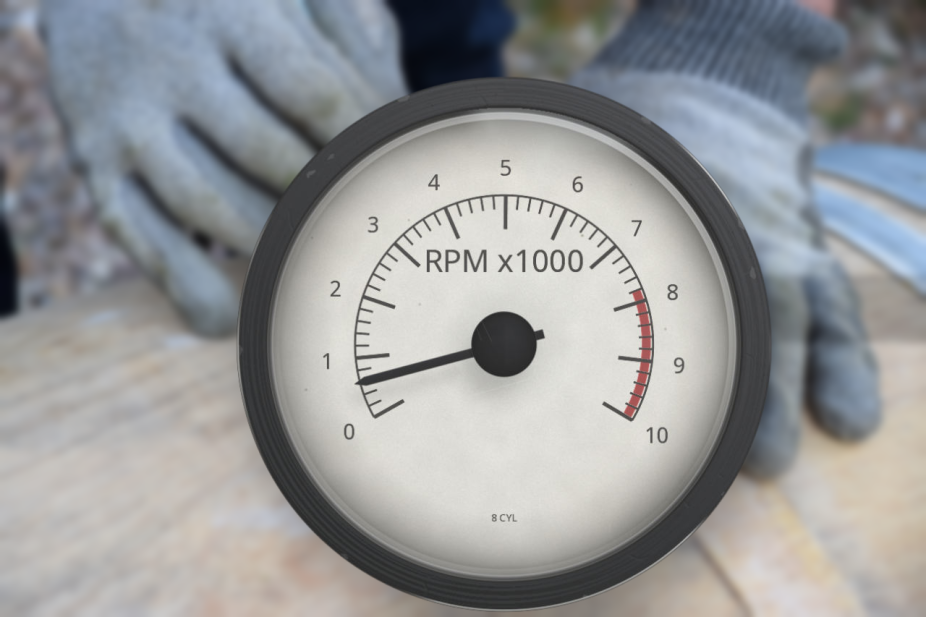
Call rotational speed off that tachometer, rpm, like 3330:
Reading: 600
